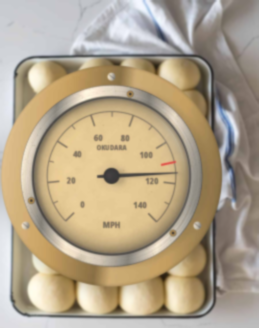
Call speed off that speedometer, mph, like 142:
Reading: 115
